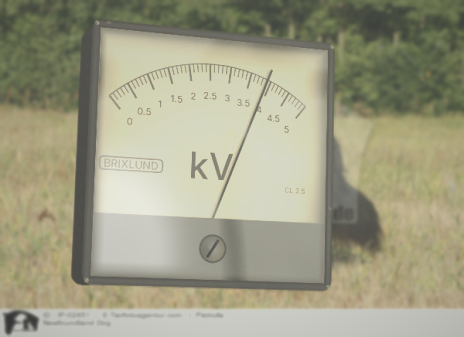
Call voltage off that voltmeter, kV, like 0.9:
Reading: 3.9
